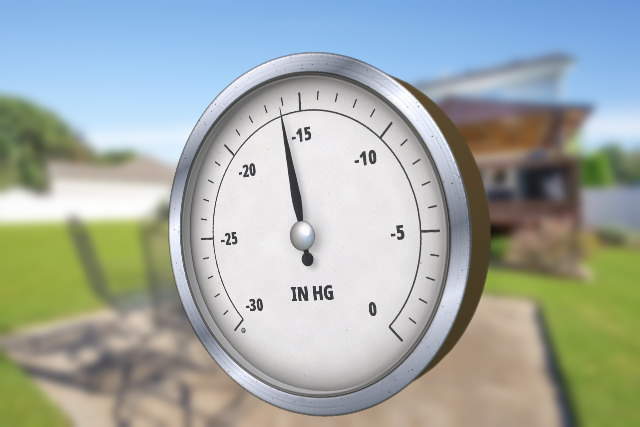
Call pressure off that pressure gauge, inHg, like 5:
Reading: -16
